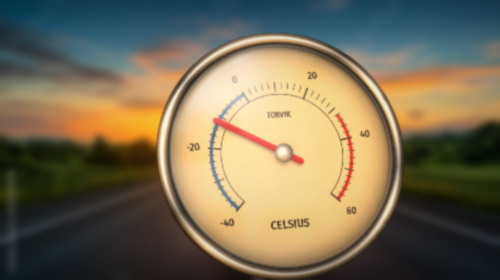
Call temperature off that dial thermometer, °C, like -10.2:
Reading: -12
